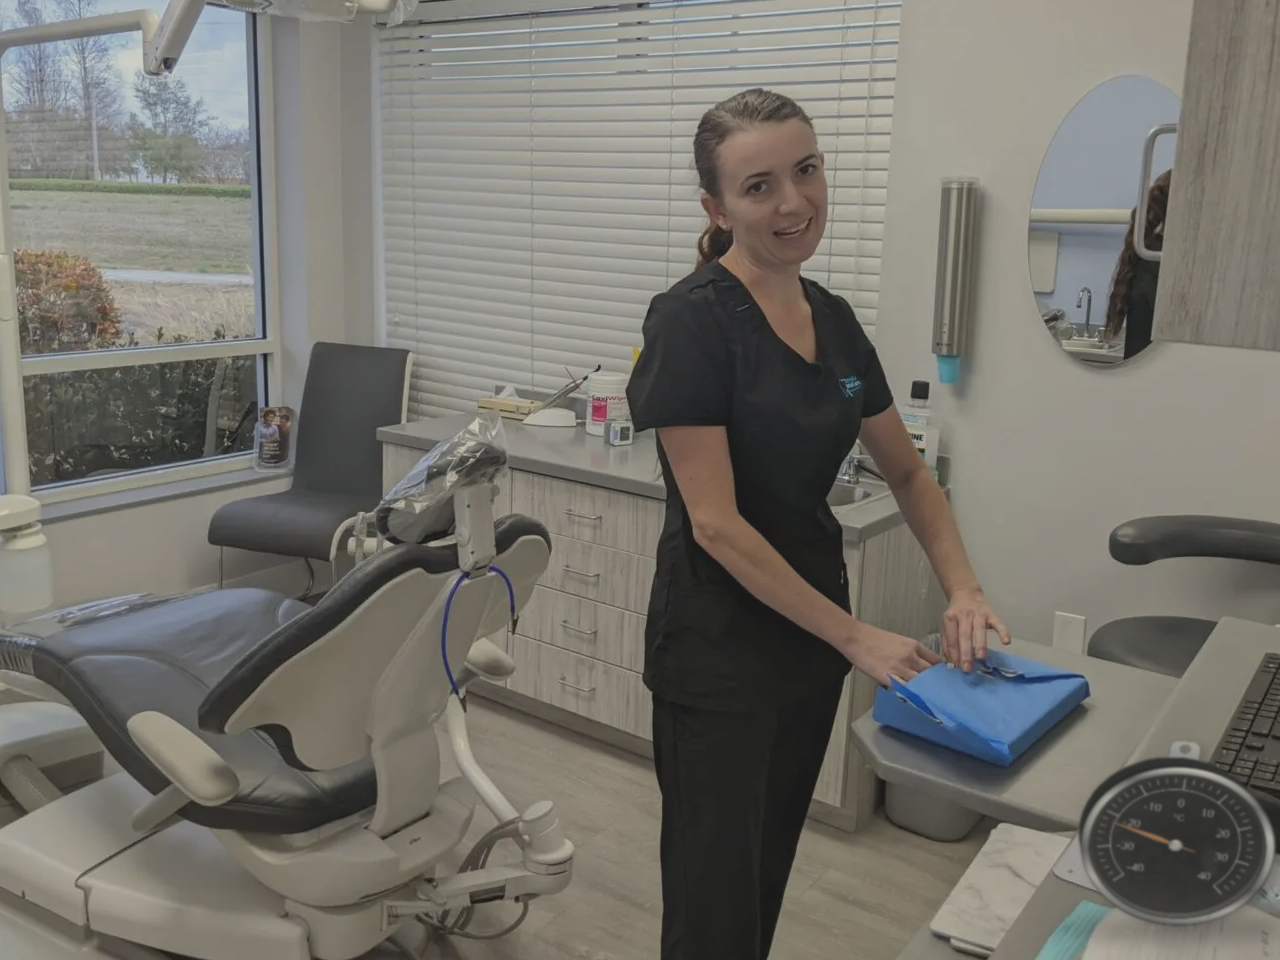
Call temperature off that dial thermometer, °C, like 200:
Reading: -22
